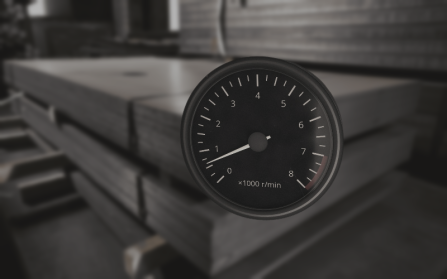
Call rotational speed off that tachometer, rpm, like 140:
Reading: 625
